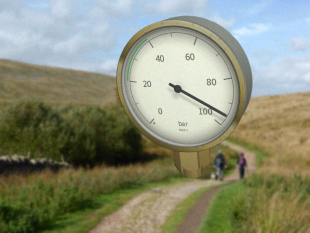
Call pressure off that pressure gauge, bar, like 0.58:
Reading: 95
